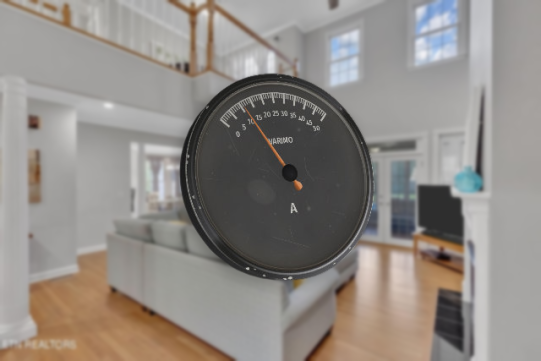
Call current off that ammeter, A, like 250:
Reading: 10
